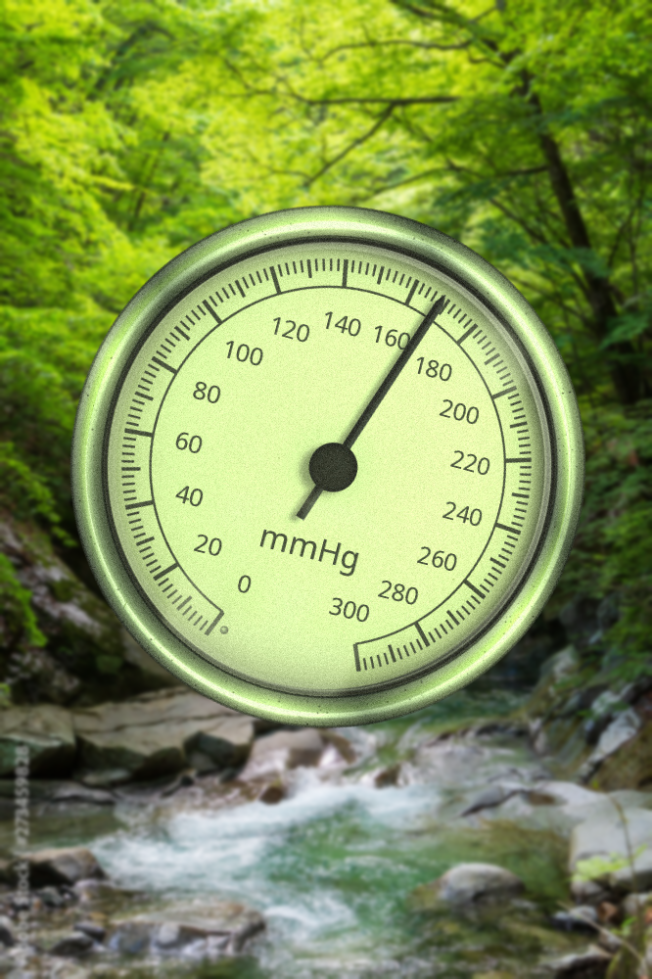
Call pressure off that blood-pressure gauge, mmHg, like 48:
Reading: 168
